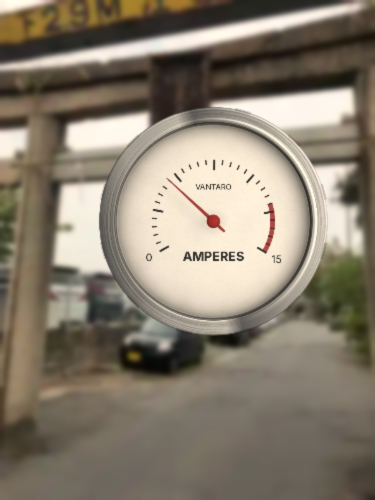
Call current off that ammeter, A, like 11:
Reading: 4.5
